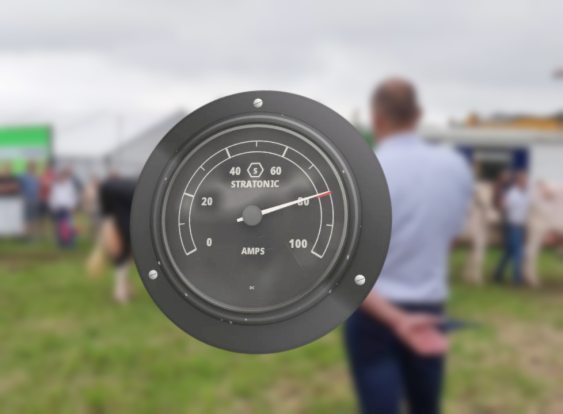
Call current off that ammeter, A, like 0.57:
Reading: 80
